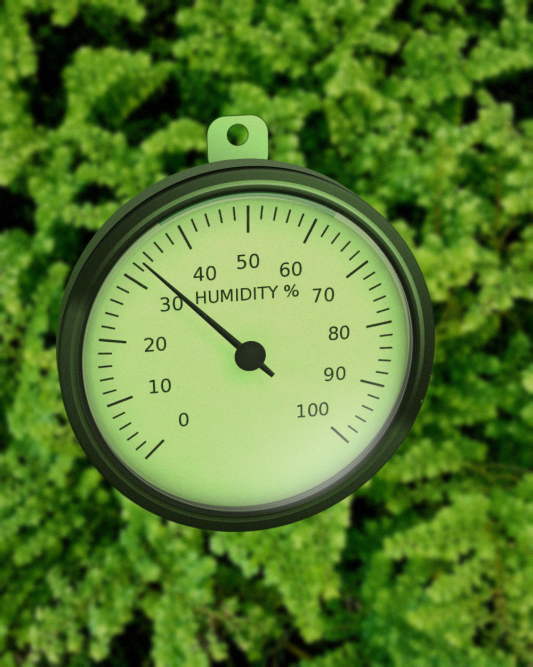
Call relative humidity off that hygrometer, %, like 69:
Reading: 33
